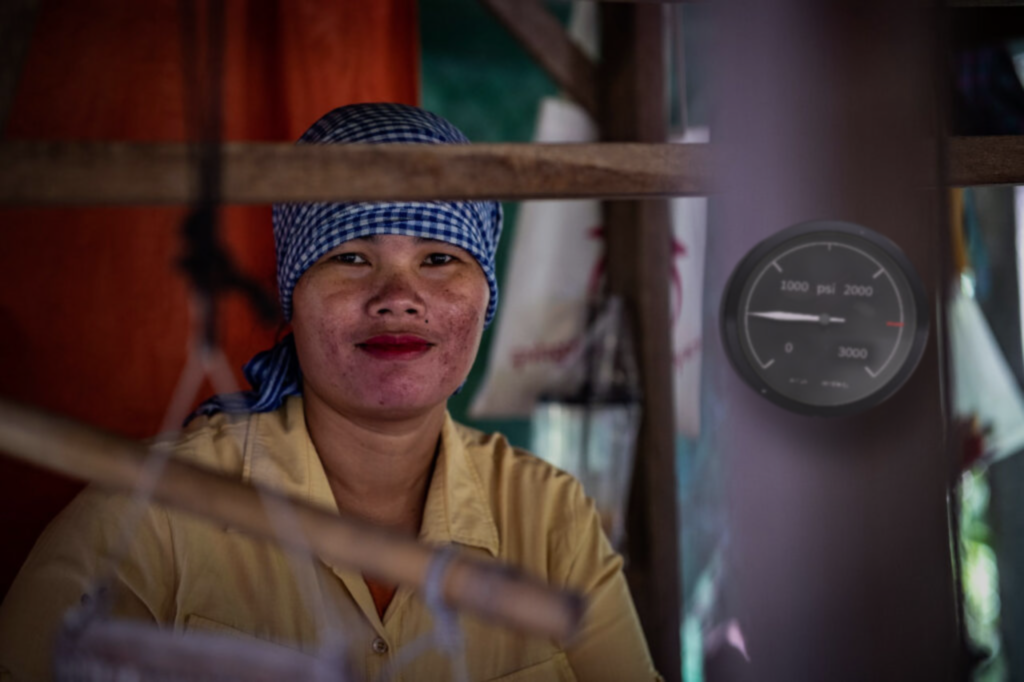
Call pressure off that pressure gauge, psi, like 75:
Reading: 500
